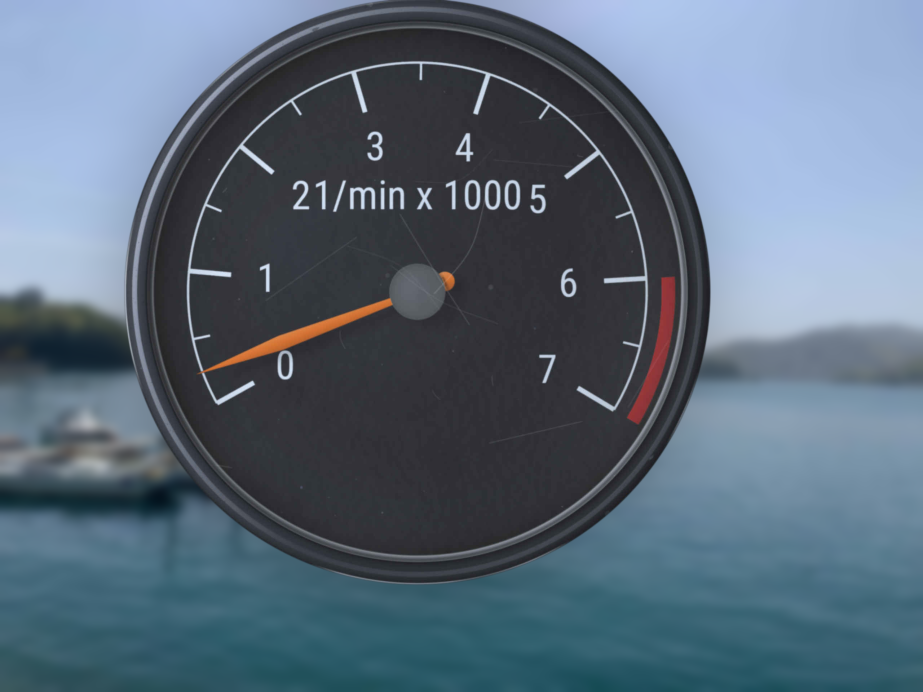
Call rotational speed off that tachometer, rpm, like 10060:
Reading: 250
